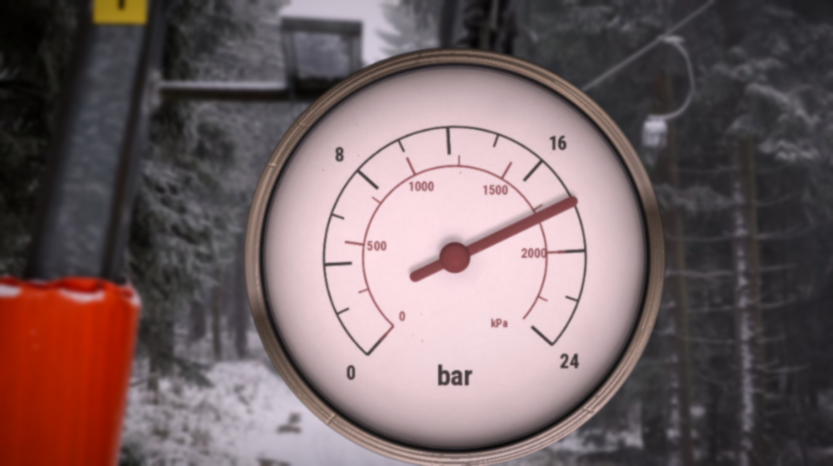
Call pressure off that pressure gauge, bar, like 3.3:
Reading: 18
